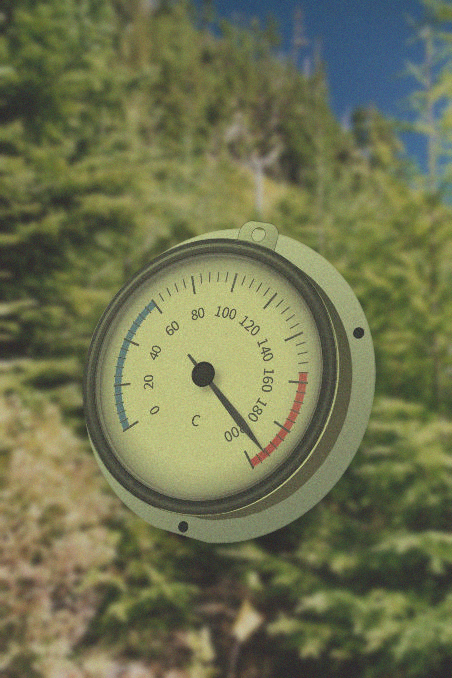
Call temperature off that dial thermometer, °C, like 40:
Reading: 192
